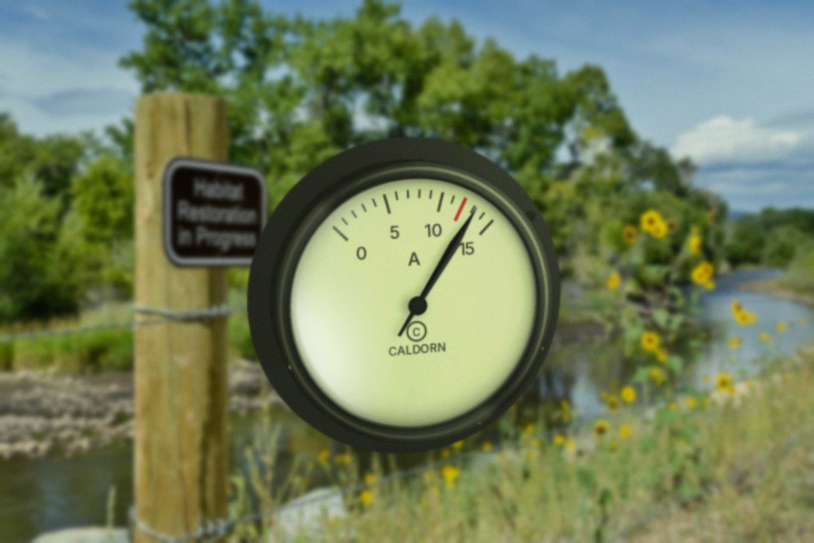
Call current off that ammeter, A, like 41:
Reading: 13
